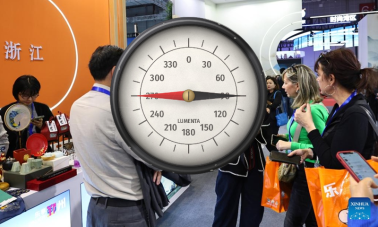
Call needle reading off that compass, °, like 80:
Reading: 270
